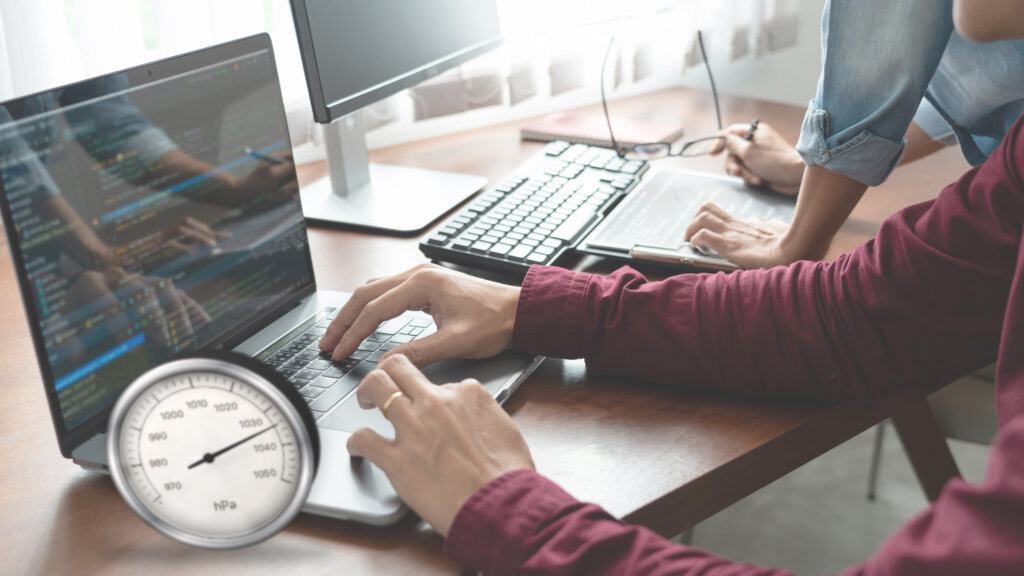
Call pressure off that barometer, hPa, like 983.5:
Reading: 1034
